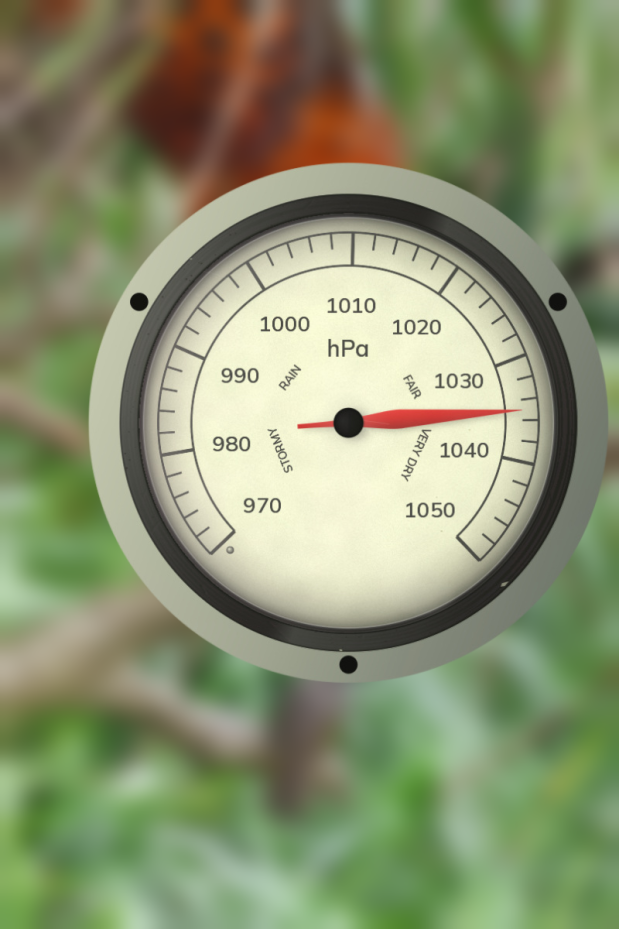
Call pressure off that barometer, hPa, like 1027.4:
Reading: 1035
